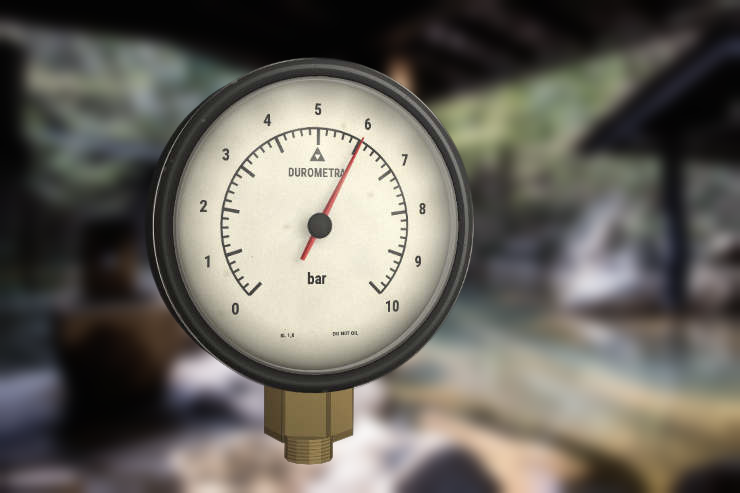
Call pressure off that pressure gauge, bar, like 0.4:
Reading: 6
